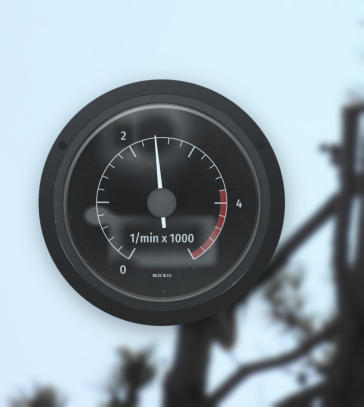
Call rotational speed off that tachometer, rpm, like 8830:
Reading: 2400
